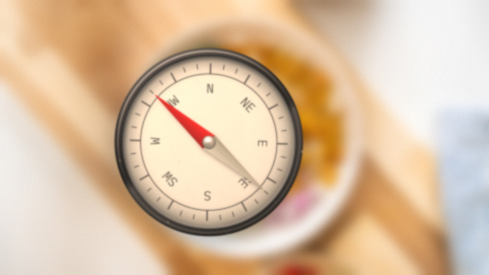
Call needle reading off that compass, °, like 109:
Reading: 310
